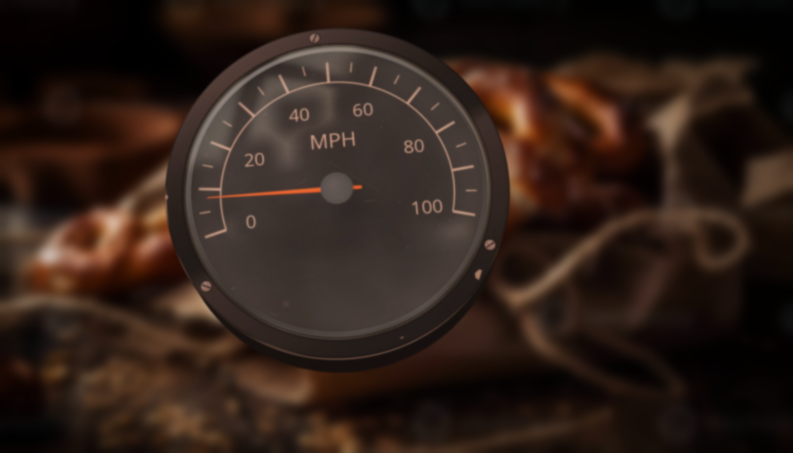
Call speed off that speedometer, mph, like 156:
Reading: 7.5
